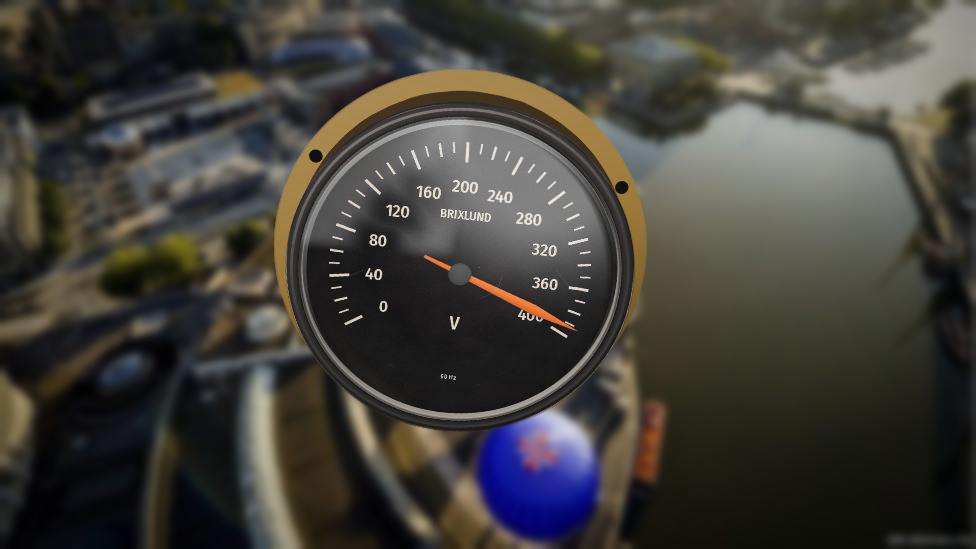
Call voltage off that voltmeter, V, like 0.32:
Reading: 390
